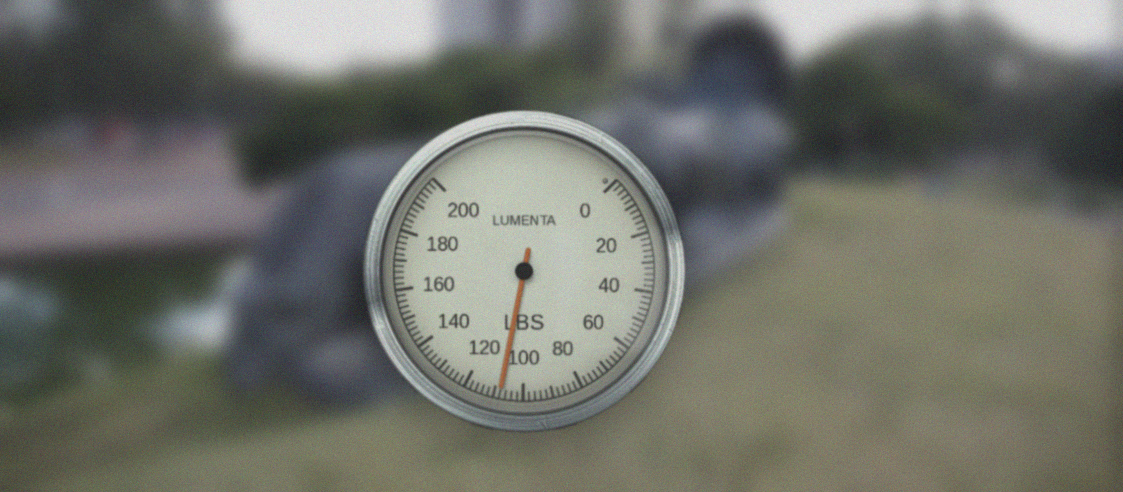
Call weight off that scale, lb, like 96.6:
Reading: 108
